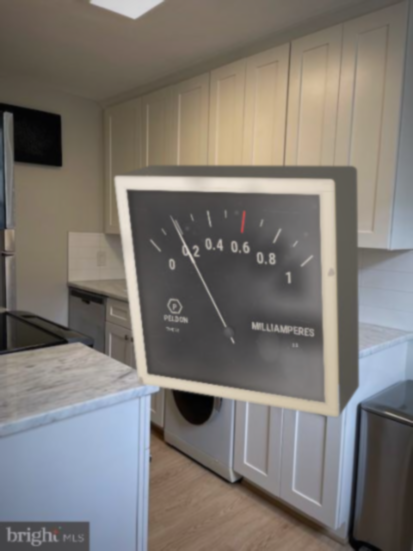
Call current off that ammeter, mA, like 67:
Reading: 0.2
